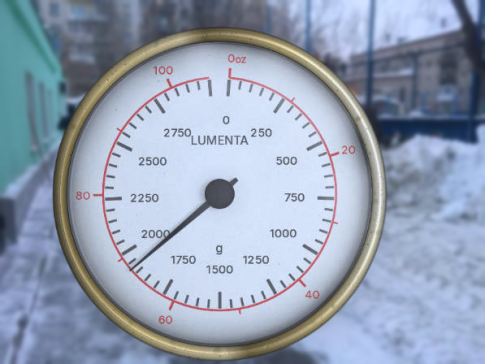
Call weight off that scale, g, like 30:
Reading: 1925
